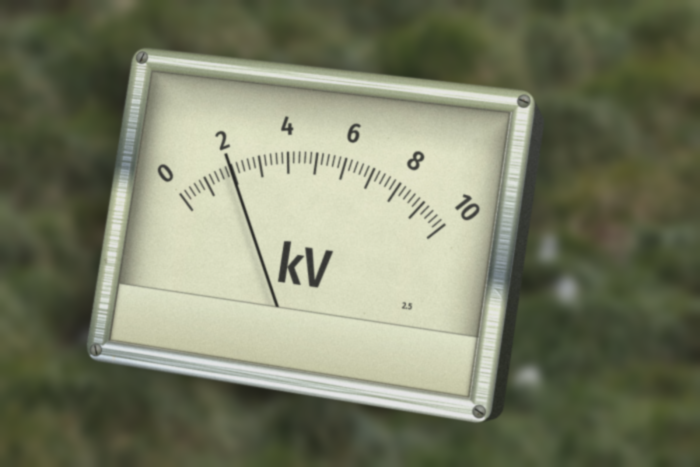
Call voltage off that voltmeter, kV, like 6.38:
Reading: 2
